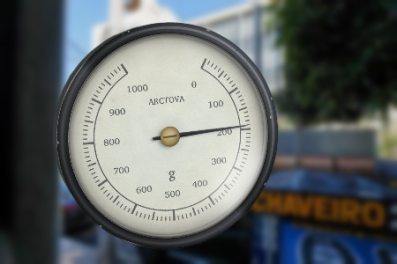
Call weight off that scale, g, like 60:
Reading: 190
